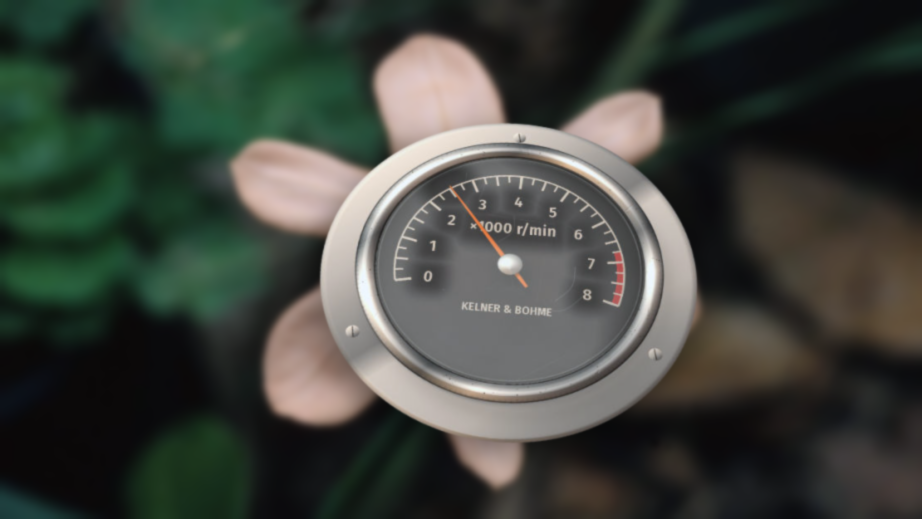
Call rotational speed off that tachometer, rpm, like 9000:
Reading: 2500
